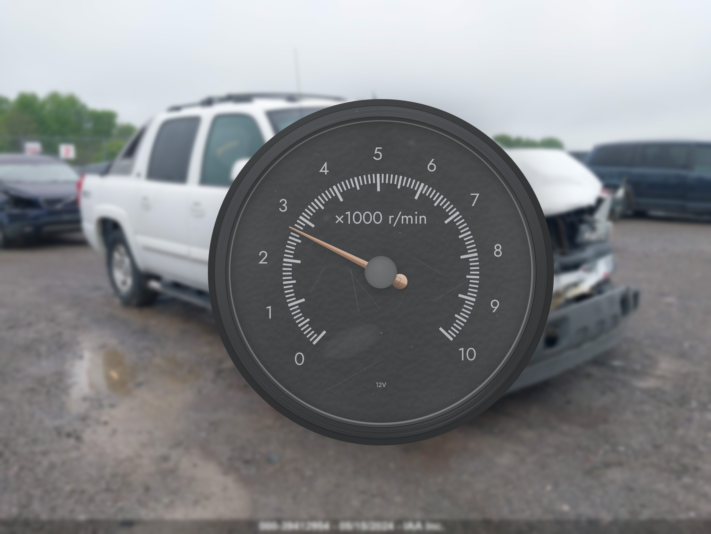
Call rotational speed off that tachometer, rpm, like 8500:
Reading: 2700
